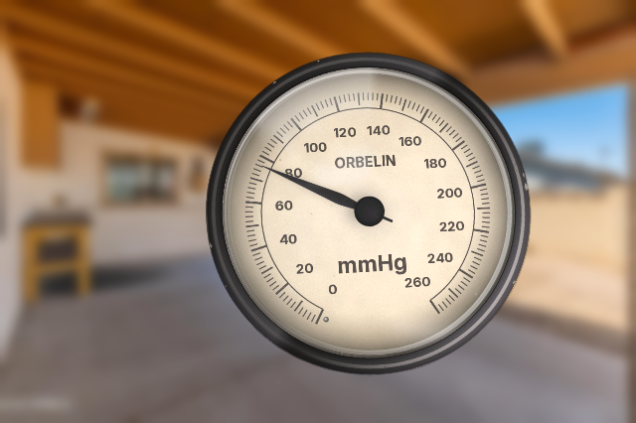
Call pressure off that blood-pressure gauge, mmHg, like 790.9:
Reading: 76
